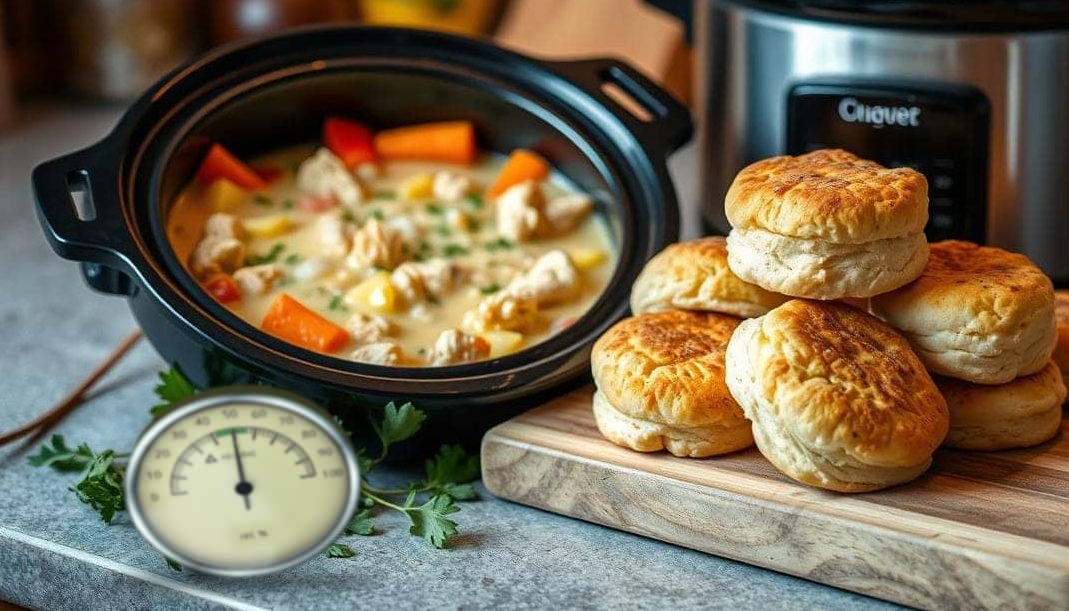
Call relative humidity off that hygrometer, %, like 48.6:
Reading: 50
